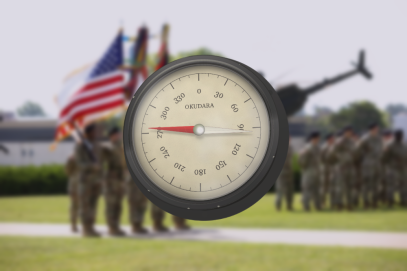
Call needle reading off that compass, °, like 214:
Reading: 275
